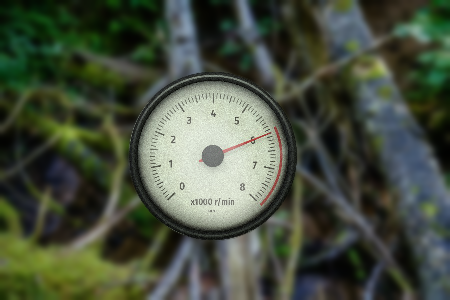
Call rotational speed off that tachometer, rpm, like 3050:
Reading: 6000
